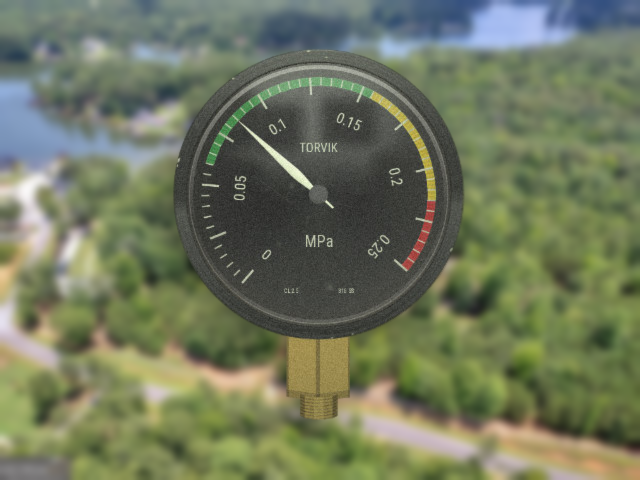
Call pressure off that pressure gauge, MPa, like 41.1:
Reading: 0.085
